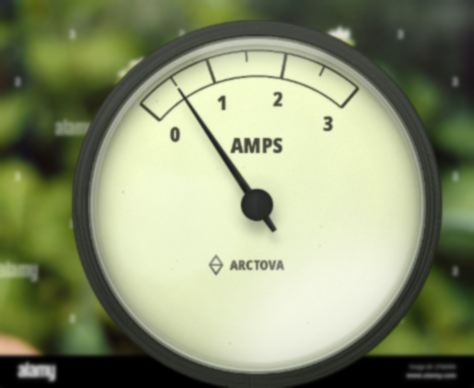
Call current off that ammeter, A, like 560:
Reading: 0.5
